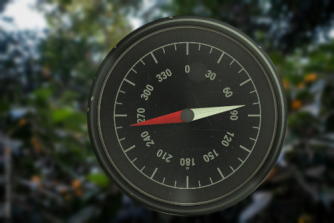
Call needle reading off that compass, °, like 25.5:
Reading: 260
